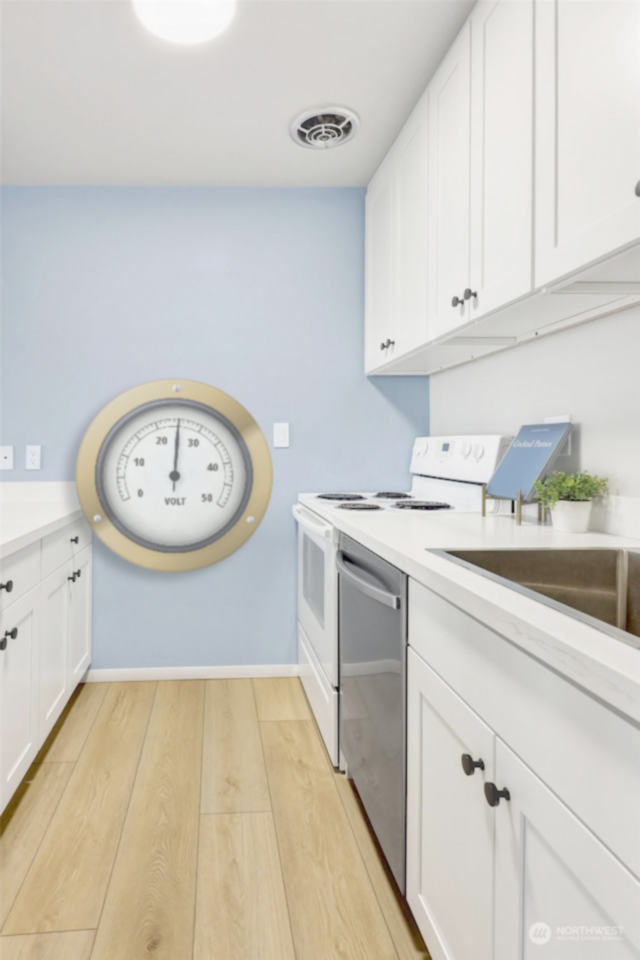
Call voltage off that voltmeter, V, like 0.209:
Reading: 25
